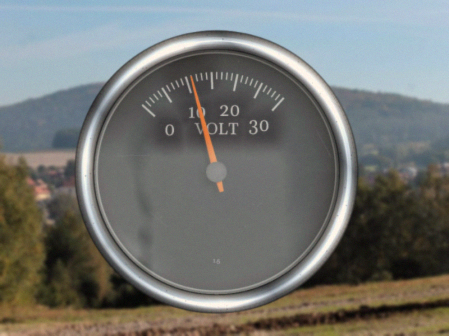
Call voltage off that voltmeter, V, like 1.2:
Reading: 11
